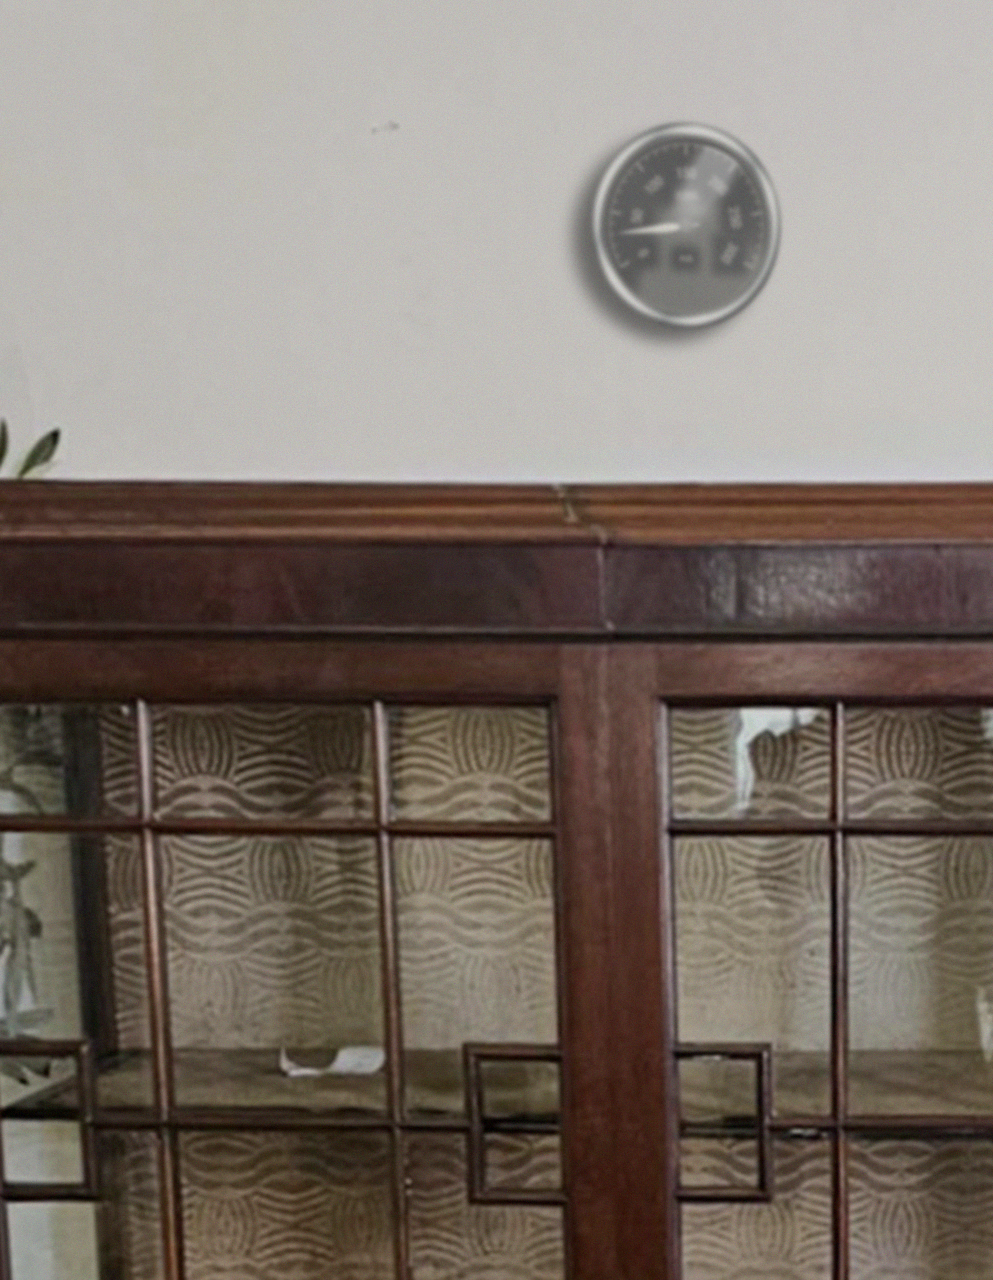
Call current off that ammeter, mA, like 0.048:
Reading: 30
